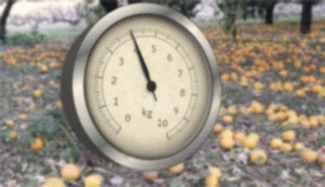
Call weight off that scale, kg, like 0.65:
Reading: 4
